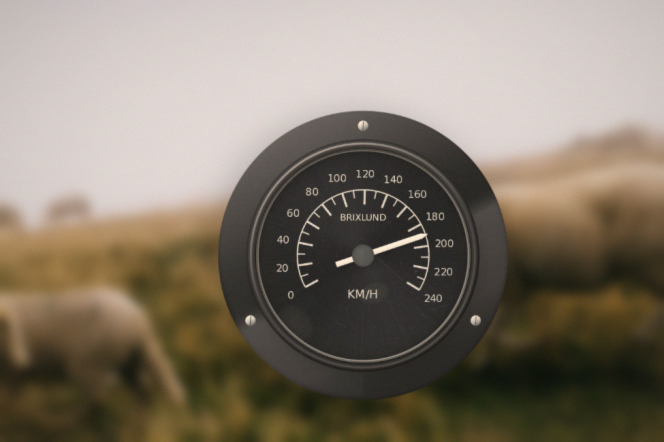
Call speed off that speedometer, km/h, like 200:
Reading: 190
